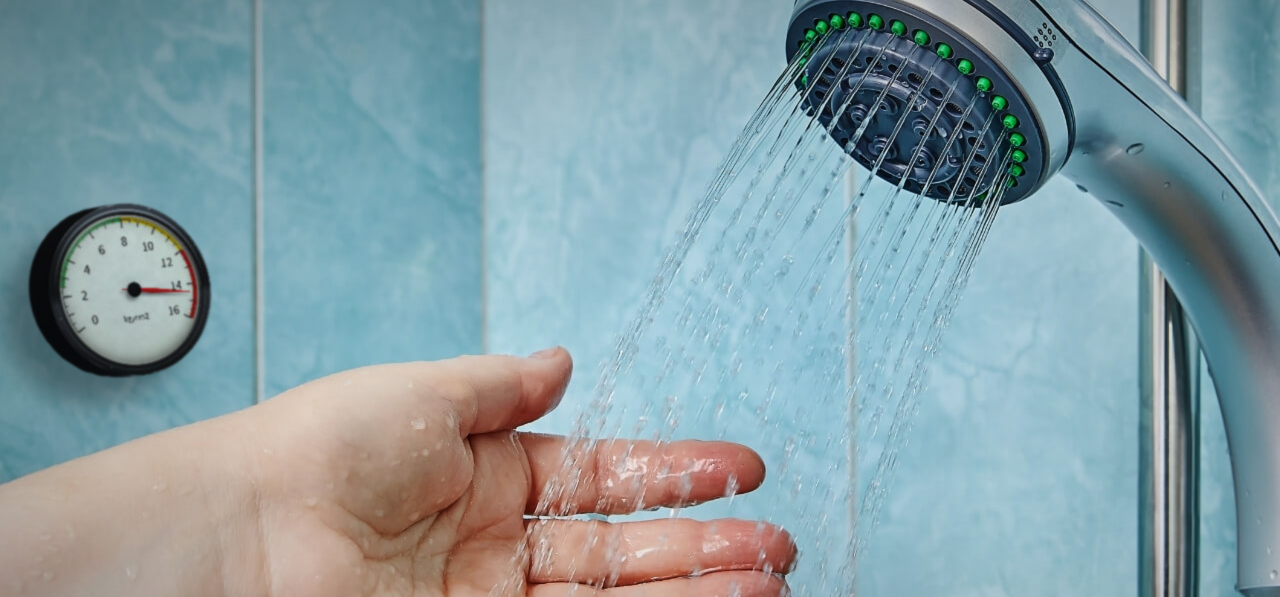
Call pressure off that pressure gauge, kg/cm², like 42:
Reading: 14.5
